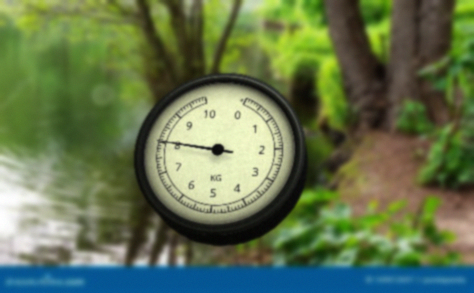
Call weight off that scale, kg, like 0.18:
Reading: 8
